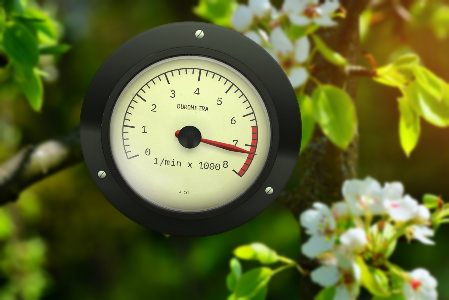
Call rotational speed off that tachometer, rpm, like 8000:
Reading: 7200
